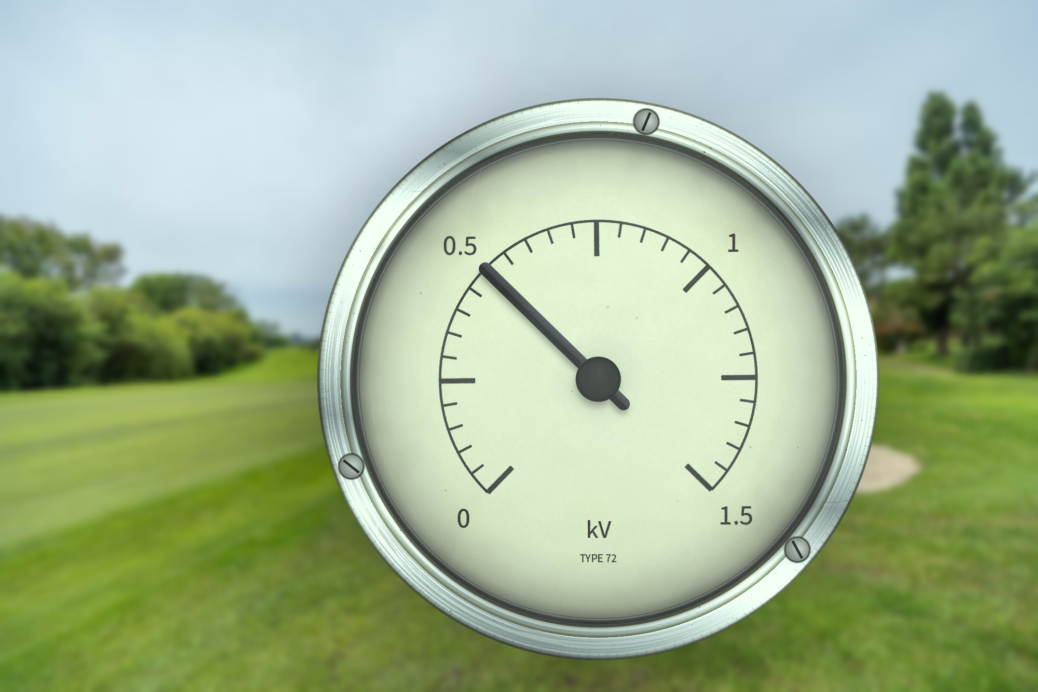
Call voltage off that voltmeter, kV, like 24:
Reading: 0.5
